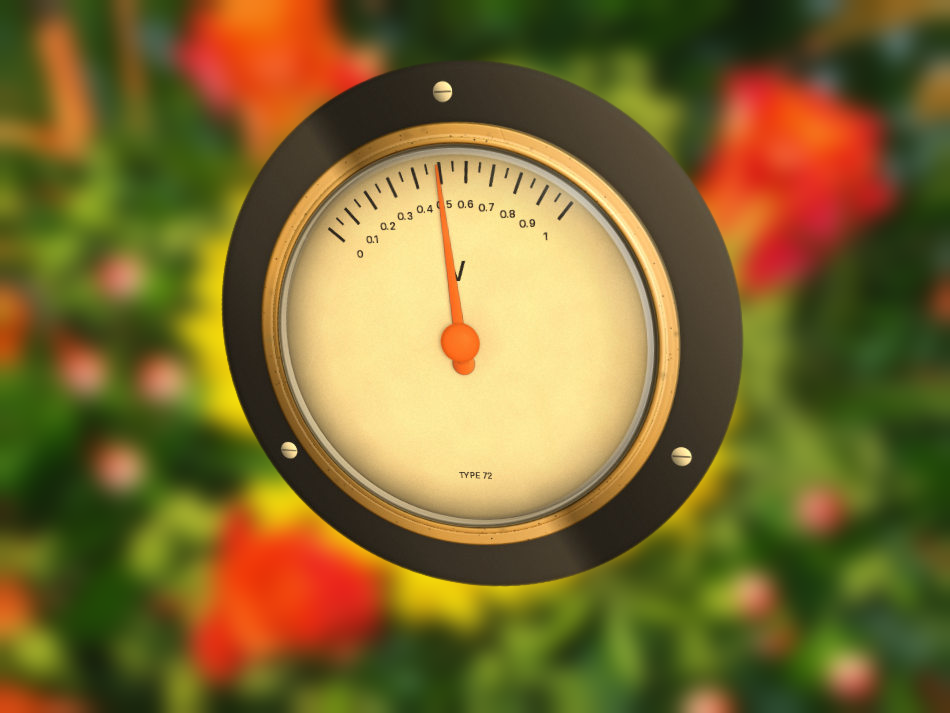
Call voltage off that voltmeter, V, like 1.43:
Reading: 0.5
